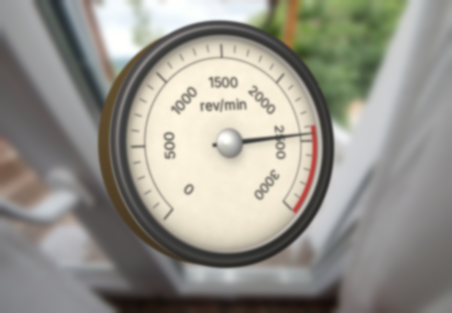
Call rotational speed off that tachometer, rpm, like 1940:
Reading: 2450
